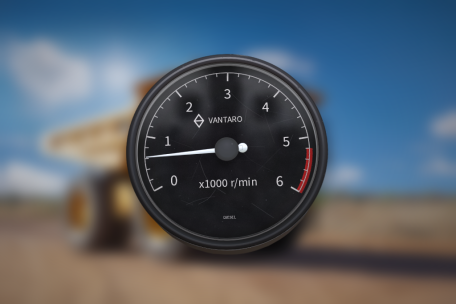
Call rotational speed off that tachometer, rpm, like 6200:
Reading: 600
